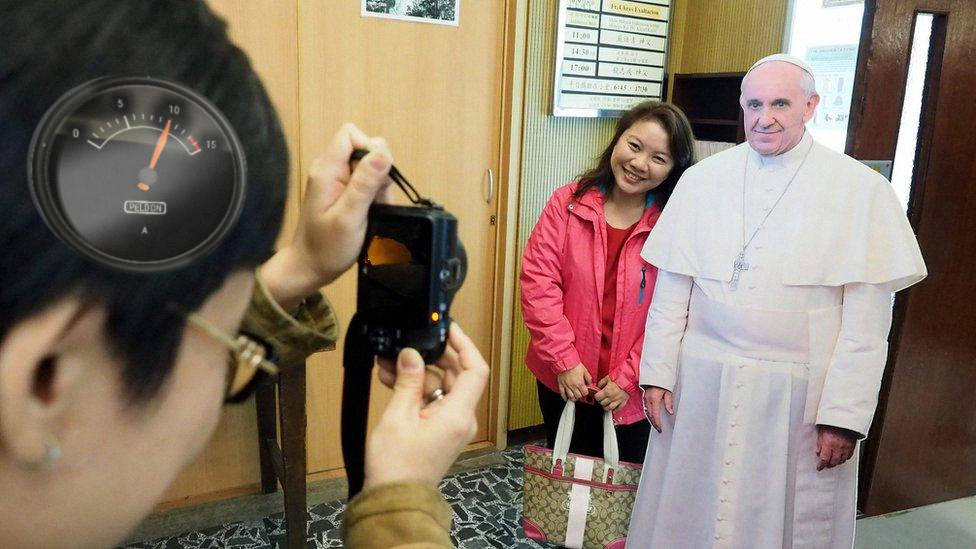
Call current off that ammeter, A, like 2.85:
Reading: 10
